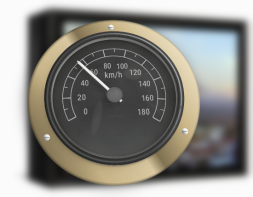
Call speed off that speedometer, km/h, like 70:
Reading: 55
